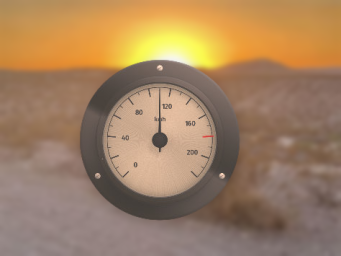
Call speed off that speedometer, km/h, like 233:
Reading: 110
